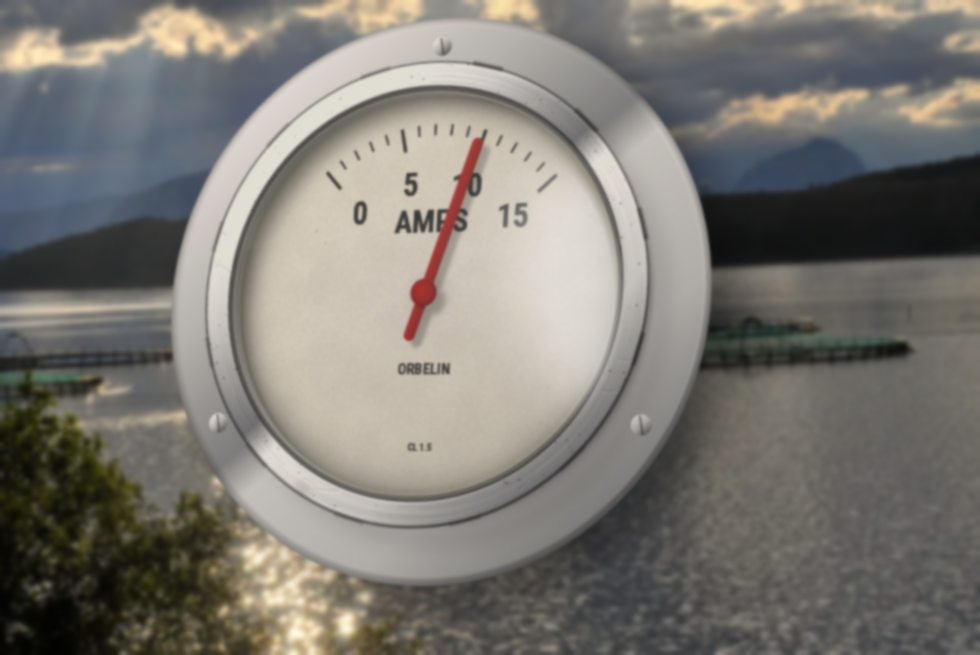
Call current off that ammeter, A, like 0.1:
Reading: 10
